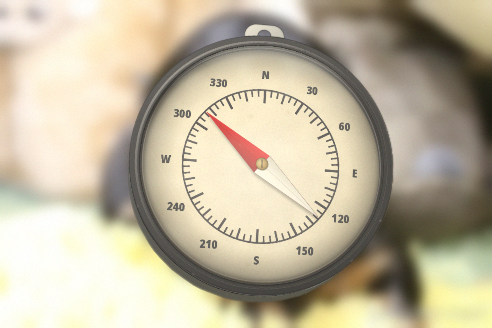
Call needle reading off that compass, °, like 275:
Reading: 310
